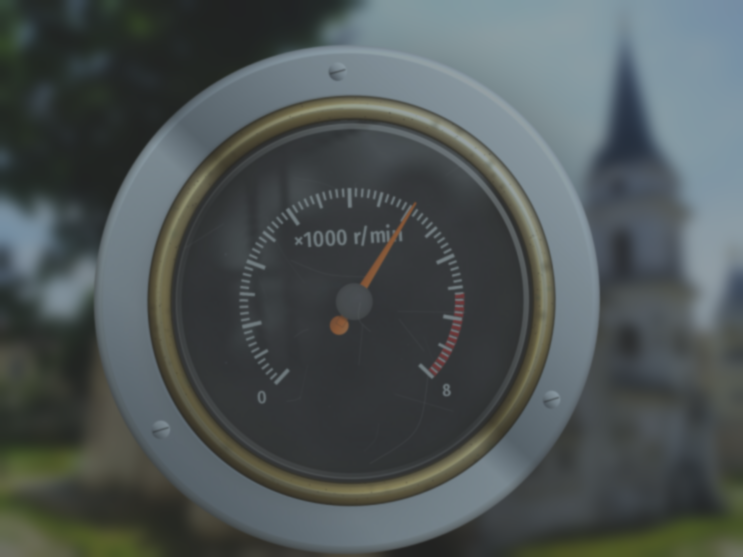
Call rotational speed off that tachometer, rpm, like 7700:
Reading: 5000
